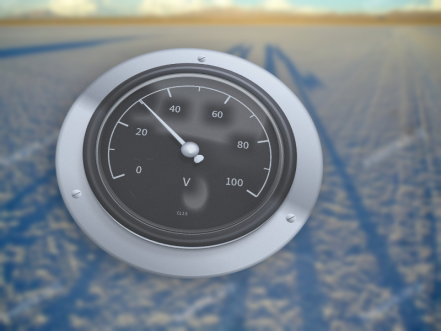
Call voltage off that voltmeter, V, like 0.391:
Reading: 30
